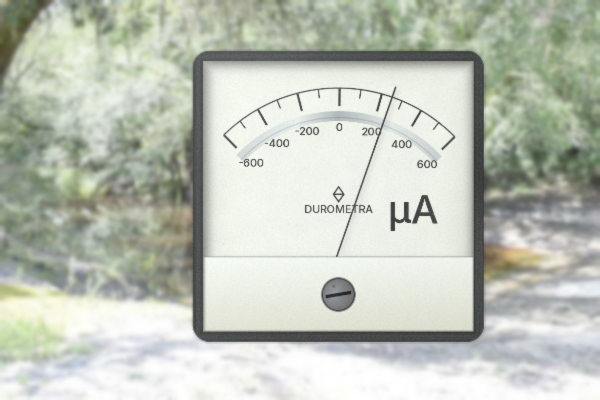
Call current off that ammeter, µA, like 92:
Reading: 250
